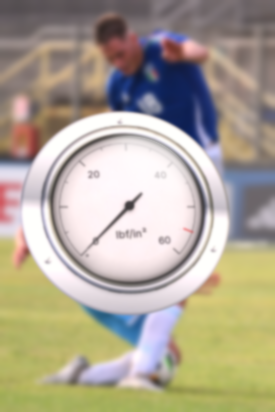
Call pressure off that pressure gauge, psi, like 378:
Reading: 0
